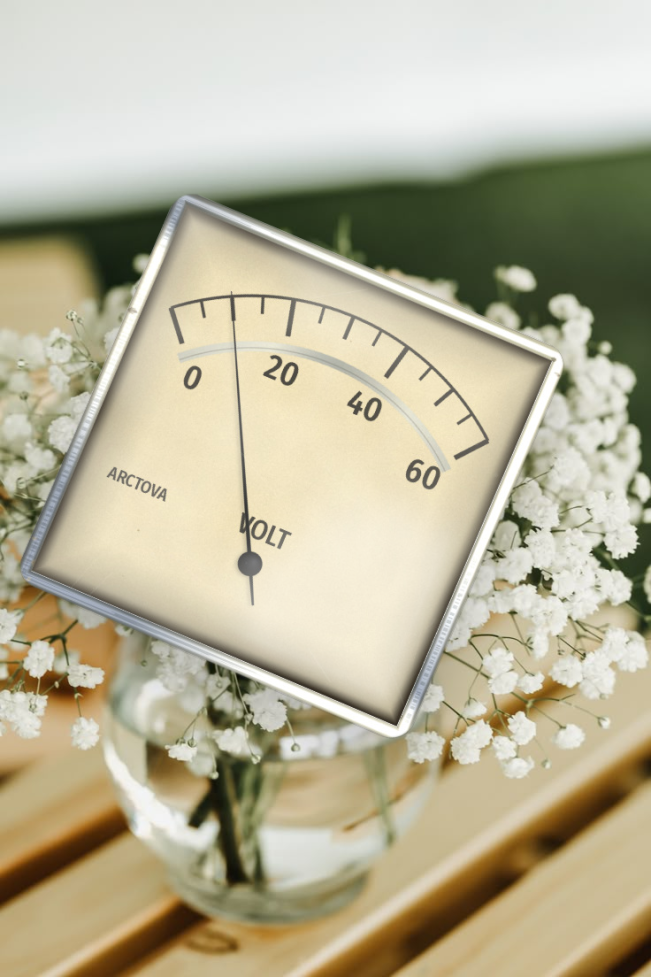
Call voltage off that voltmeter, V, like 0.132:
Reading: 10
